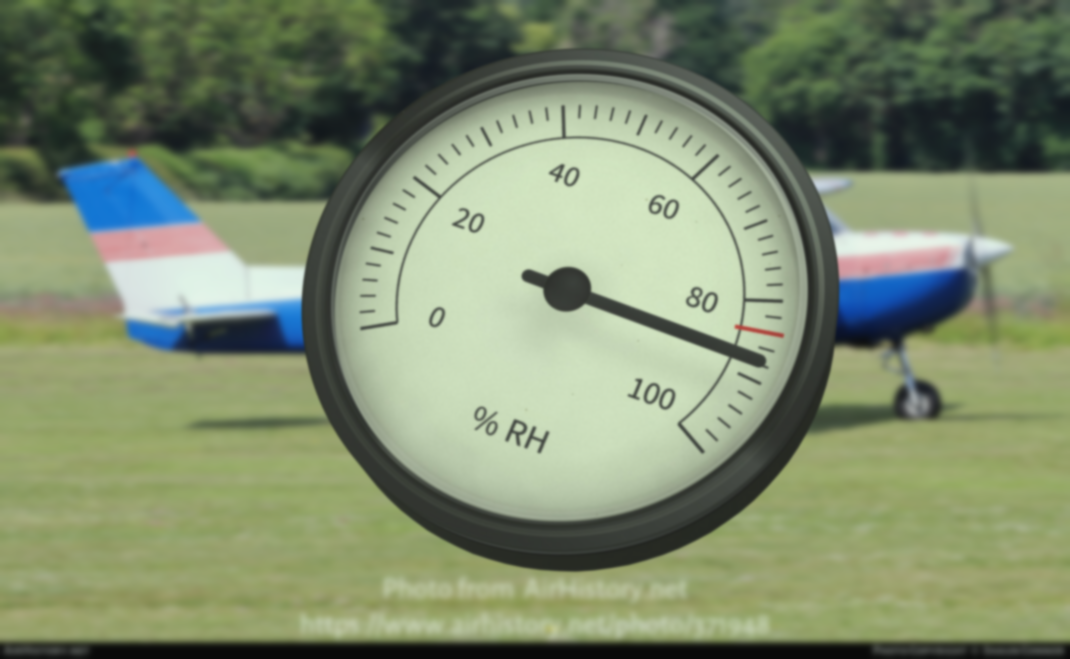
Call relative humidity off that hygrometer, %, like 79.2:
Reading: 88
